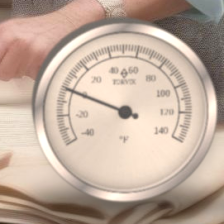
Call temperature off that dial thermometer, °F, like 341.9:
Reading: 0
